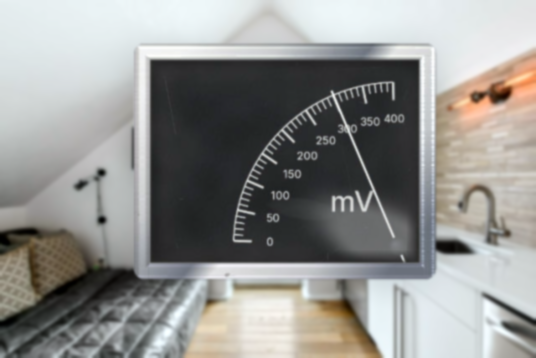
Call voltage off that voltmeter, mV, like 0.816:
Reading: 300
